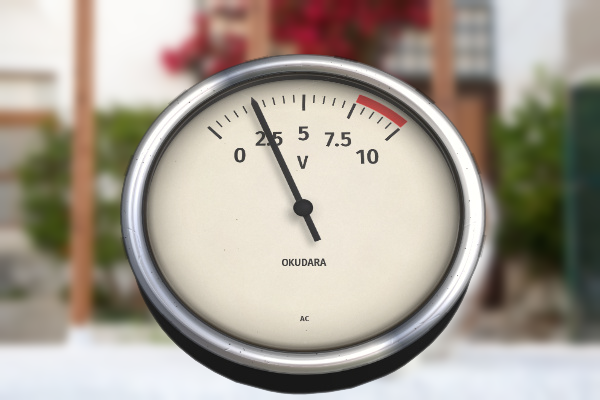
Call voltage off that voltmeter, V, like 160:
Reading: 2.5
